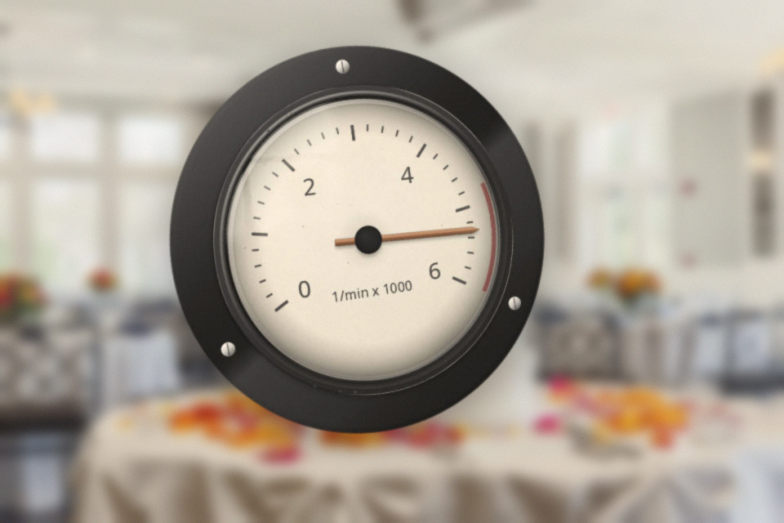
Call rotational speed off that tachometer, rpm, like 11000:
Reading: 5300
